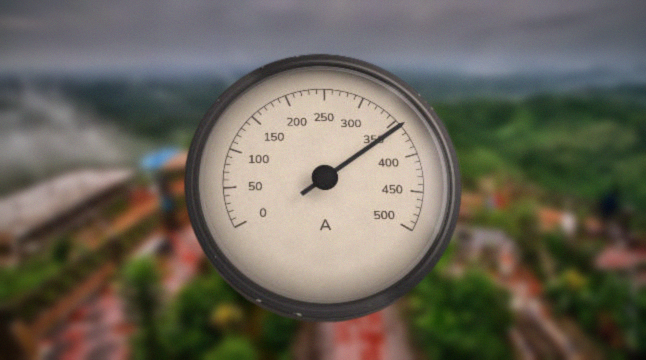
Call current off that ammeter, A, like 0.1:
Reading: 360
